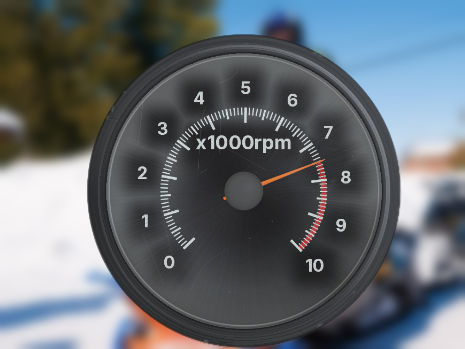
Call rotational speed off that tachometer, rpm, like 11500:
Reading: 7500
